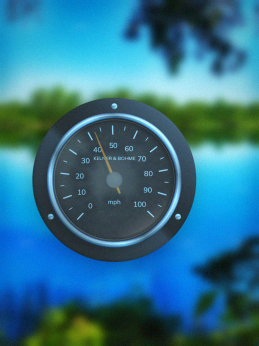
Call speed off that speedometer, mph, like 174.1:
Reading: 42.5
